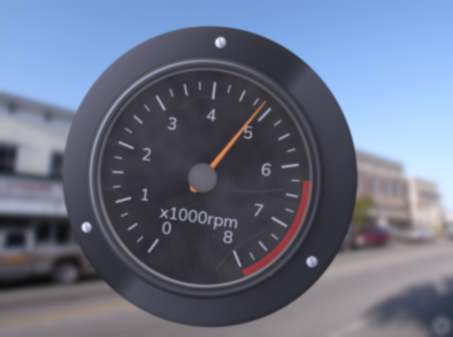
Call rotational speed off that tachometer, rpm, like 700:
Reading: 4875
